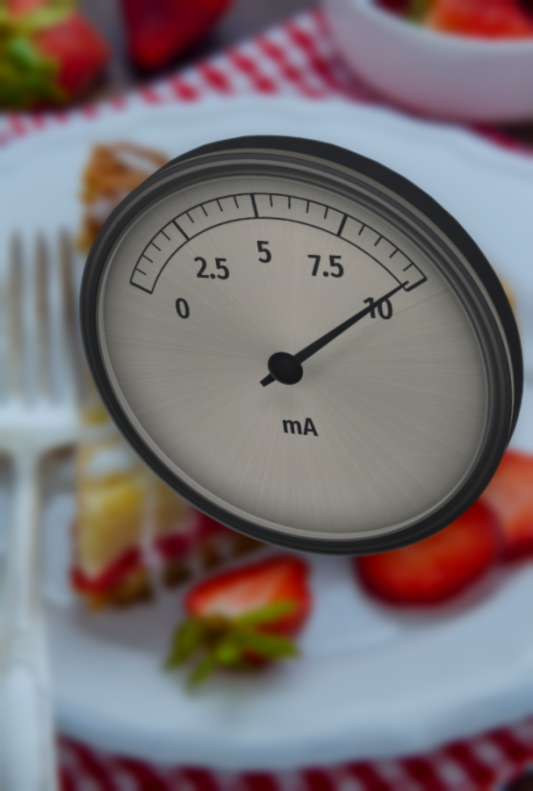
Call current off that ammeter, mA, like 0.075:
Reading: 9.75
